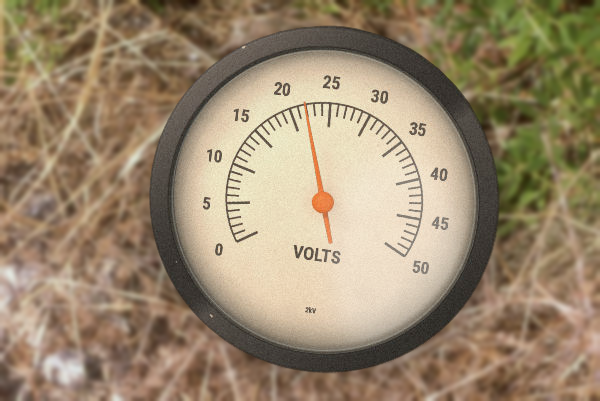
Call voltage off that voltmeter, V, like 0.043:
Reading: 22
